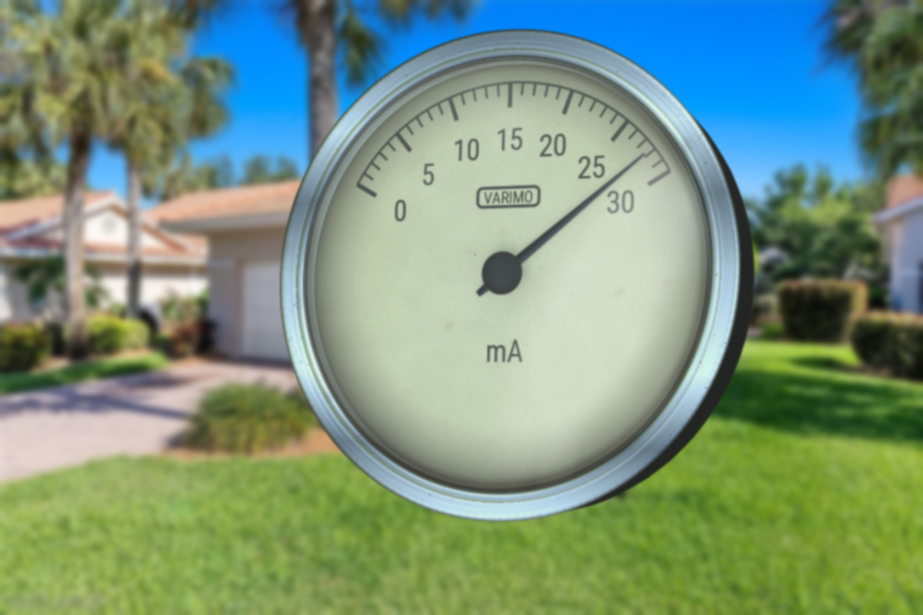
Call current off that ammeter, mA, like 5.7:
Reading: 28
